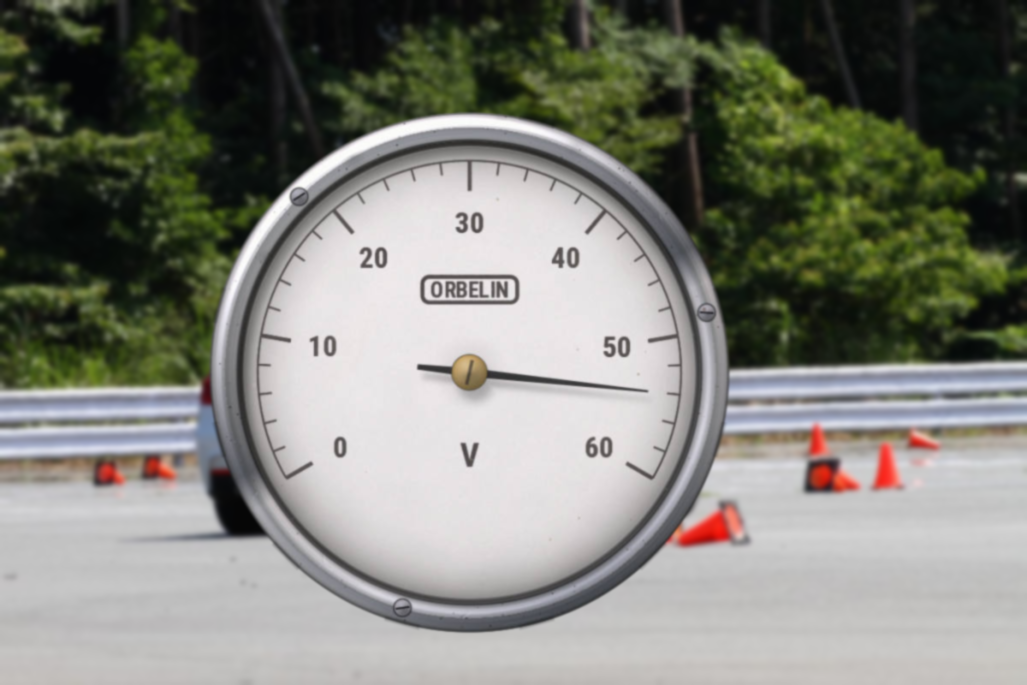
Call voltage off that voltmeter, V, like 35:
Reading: 54
